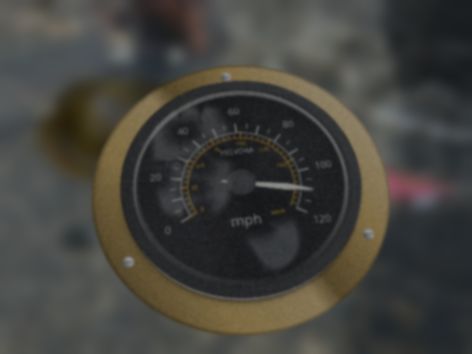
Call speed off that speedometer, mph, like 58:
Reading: 110
